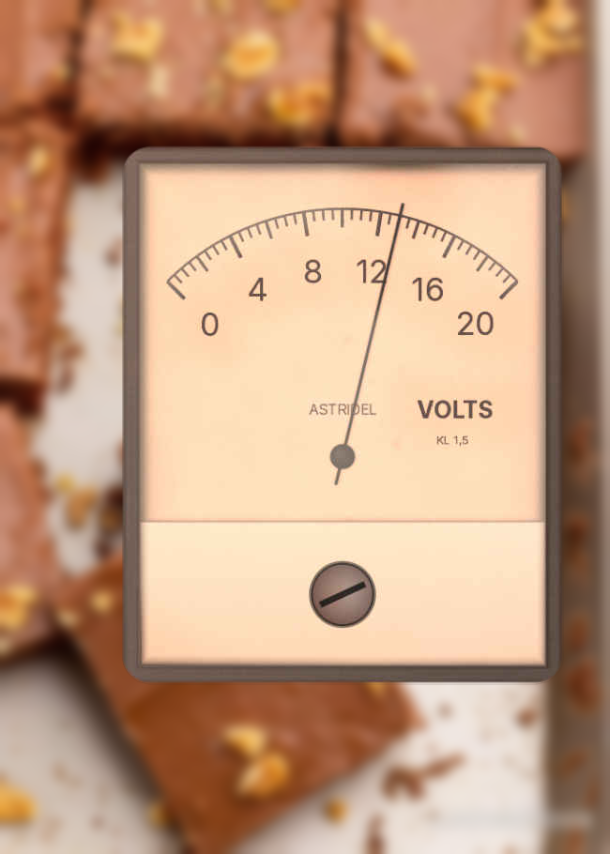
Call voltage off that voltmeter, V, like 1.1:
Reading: 13
